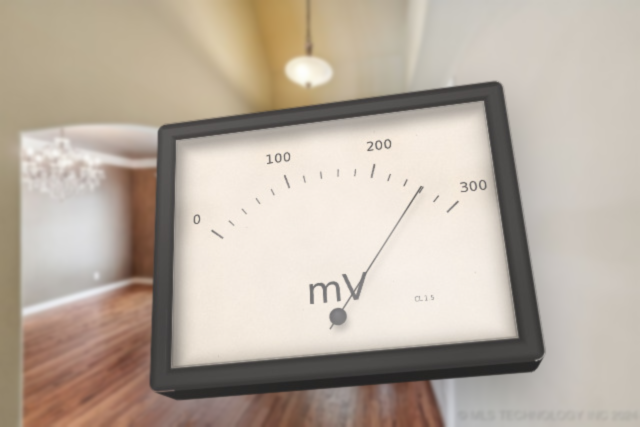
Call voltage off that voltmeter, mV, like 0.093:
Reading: 260
